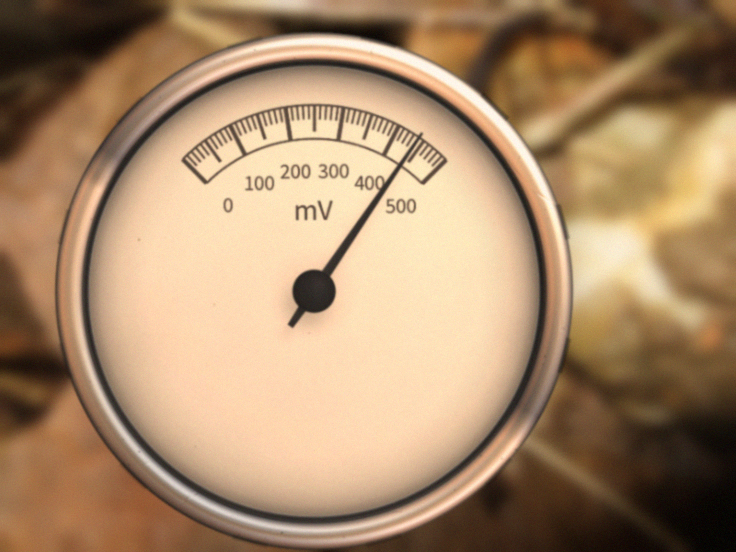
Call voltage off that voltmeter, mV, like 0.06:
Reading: 440
